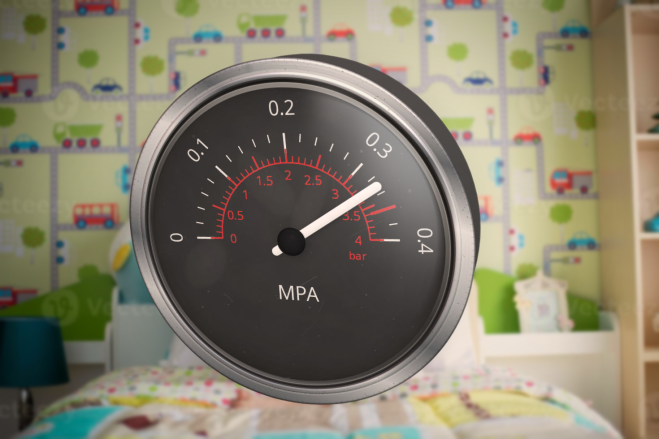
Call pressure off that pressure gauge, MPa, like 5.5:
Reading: 0.33
